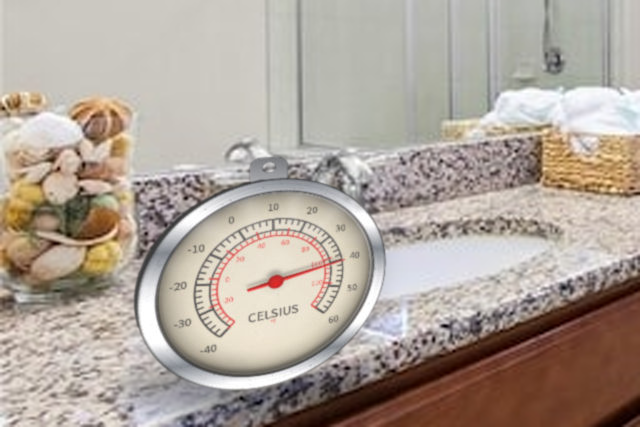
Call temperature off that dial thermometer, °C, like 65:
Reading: 40
